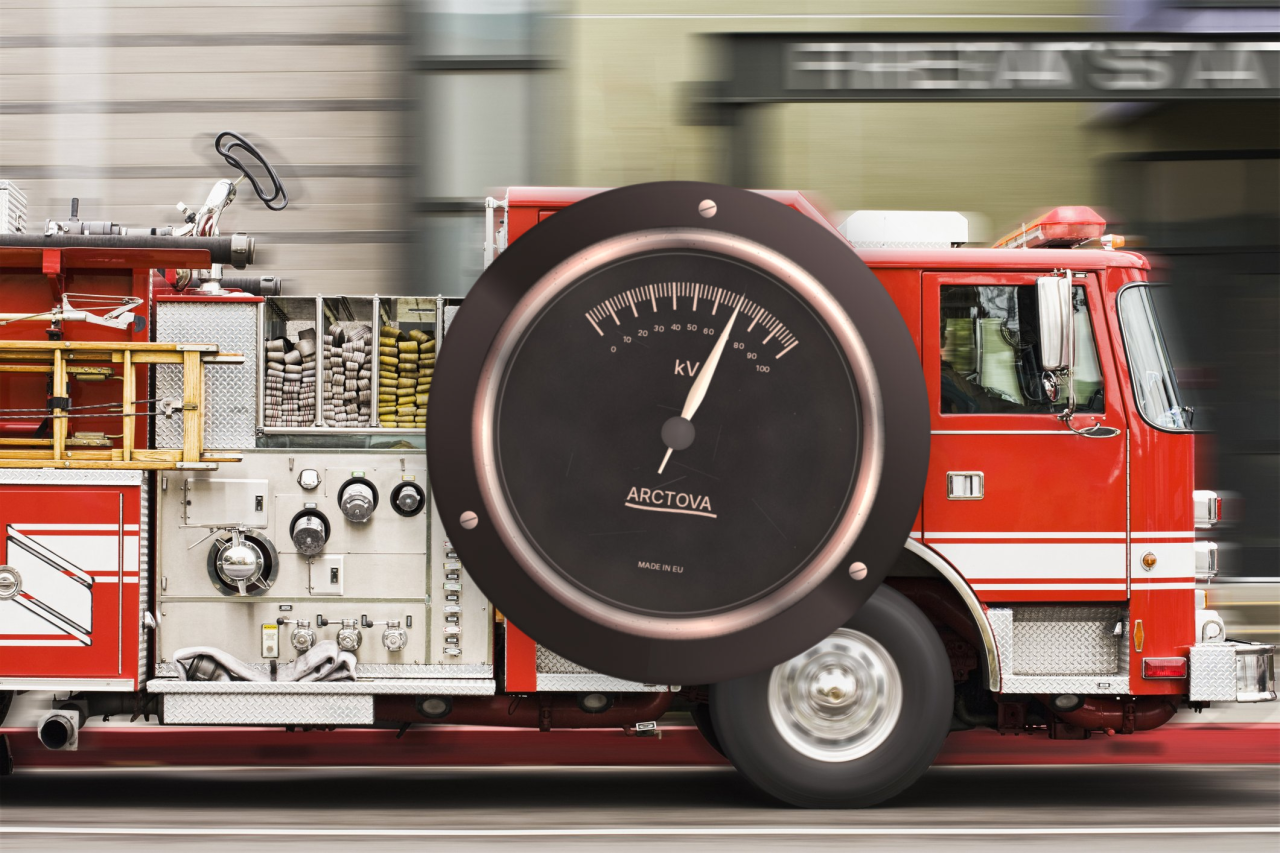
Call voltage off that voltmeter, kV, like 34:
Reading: 70
